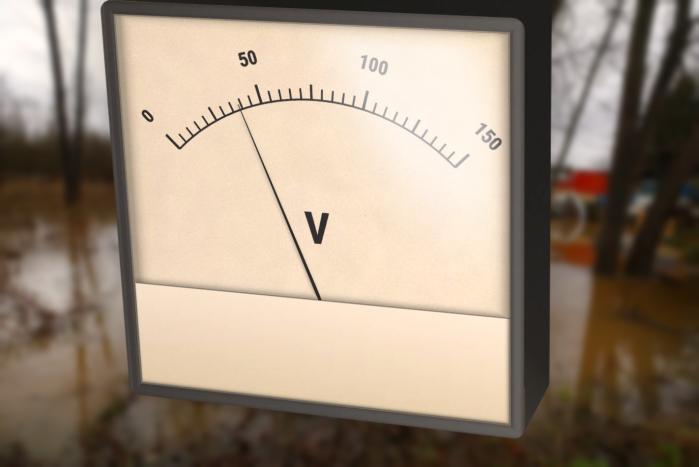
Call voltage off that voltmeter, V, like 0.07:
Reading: 40
